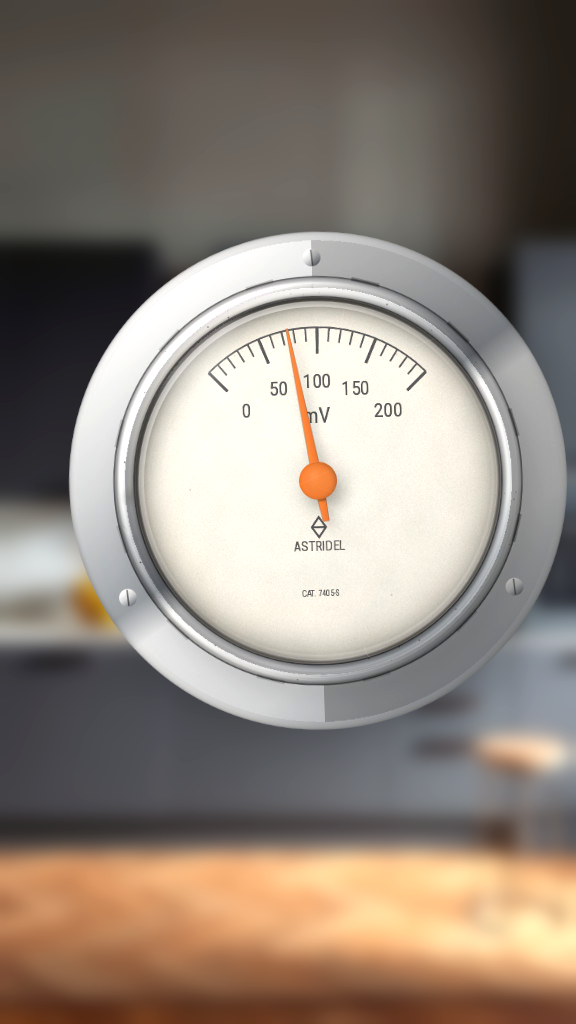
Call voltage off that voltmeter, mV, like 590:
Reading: 75
